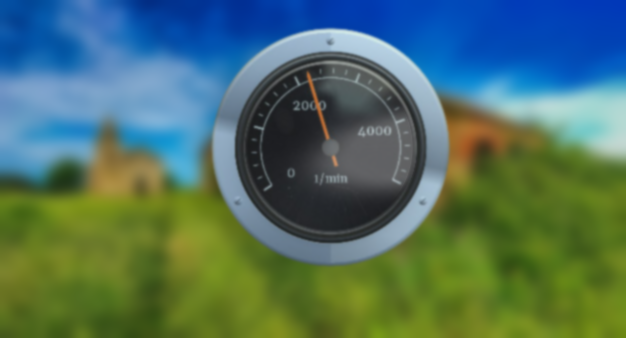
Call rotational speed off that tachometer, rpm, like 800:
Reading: 2200
